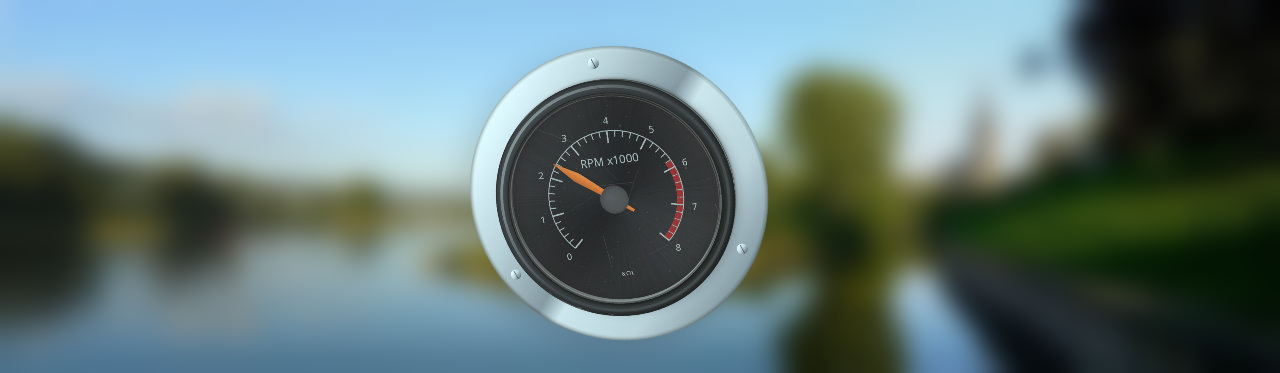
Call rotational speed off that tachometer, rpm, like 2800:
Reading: 2400
